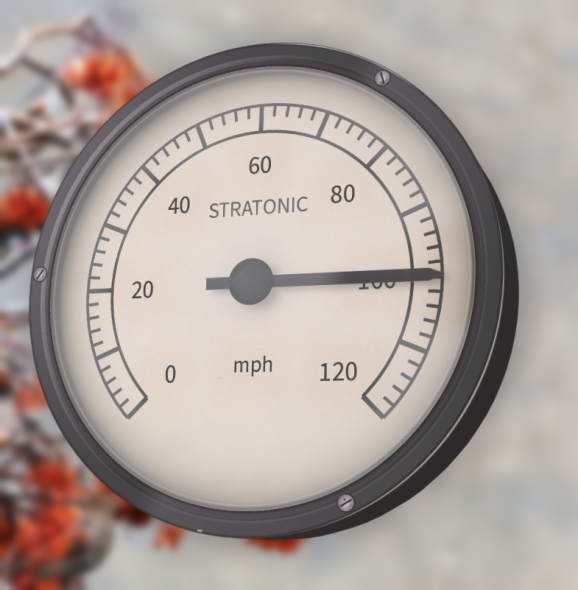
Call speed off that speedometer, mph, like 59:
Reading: 100
